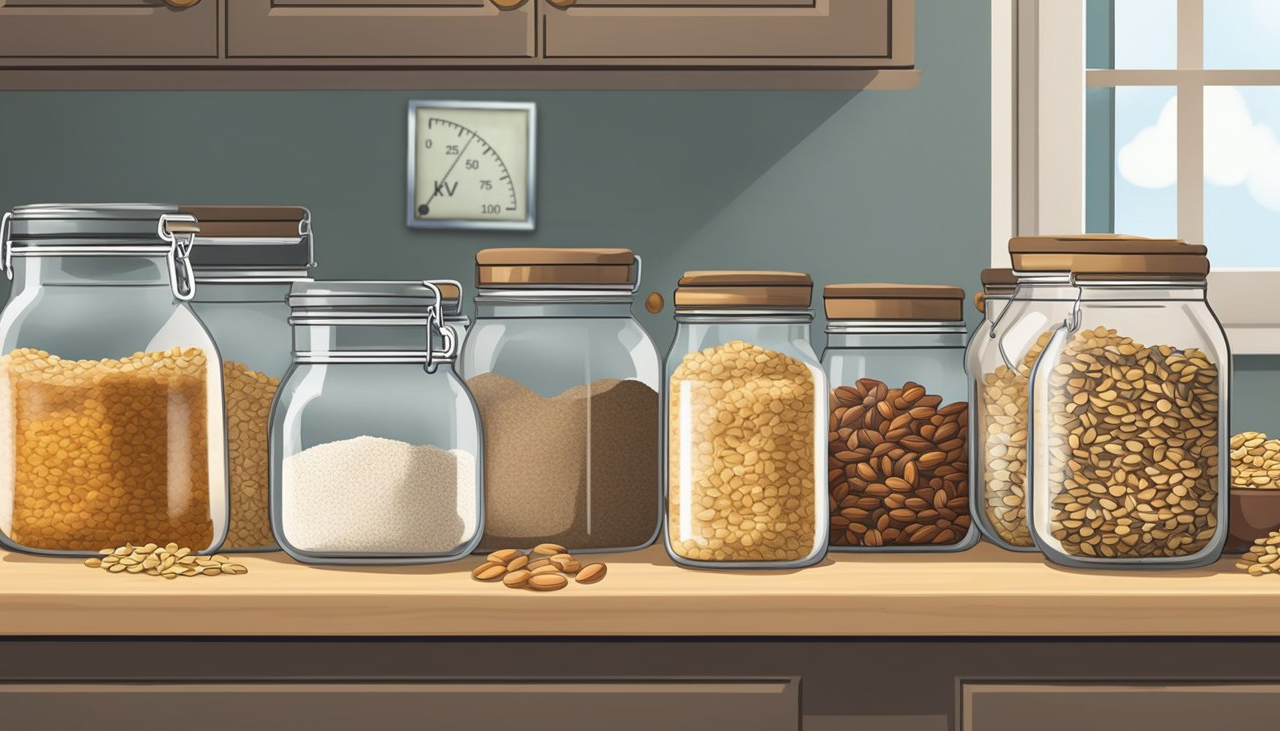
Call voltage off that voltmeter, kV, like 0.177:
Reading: 35
